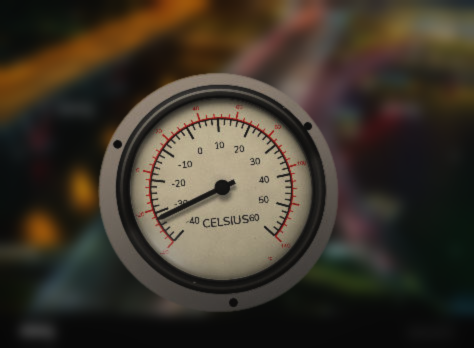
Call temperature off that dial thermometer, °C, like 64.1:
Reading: -32
